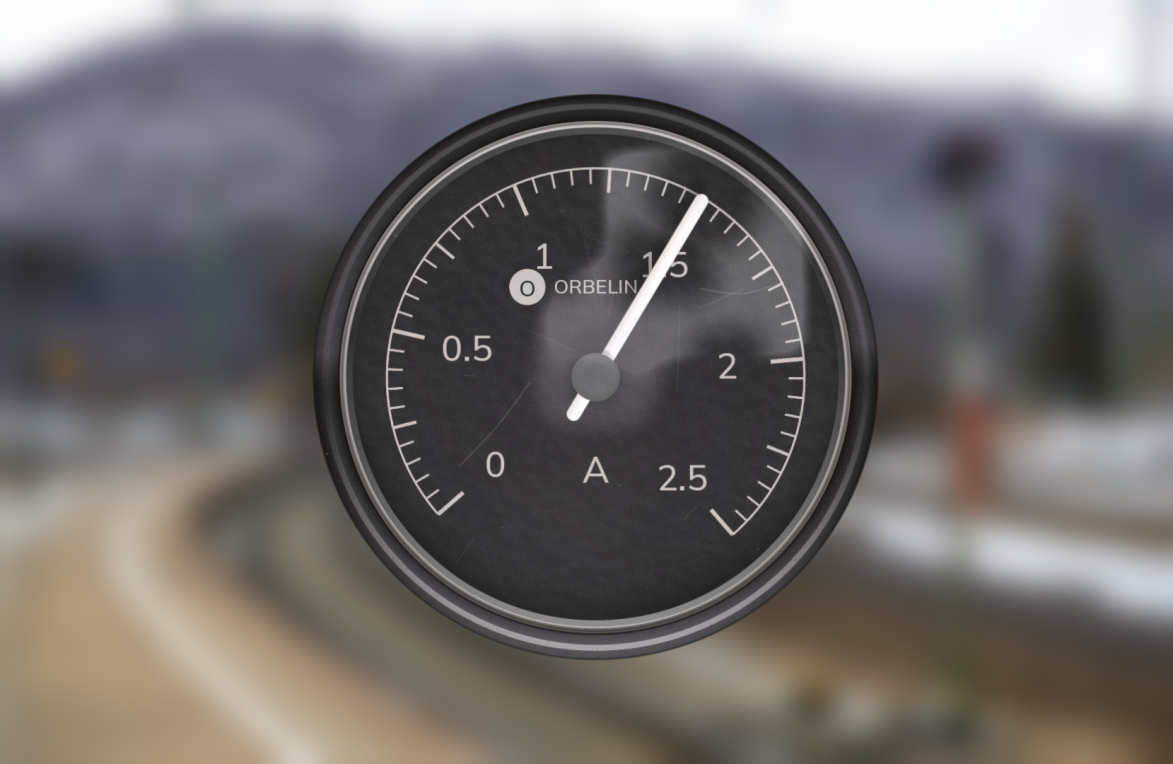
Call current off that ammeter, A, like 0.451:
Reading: 1.5
